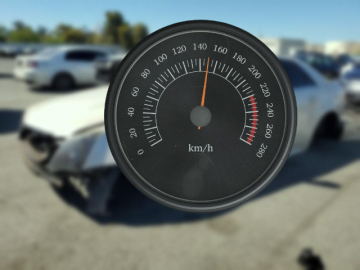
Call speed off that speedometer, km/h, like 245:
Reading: 150
